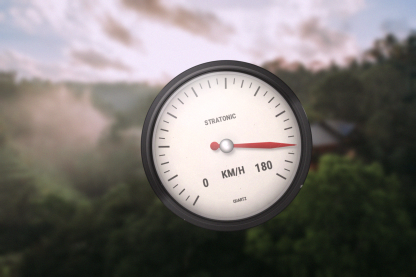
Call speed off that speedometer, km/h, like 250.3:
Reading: 160
